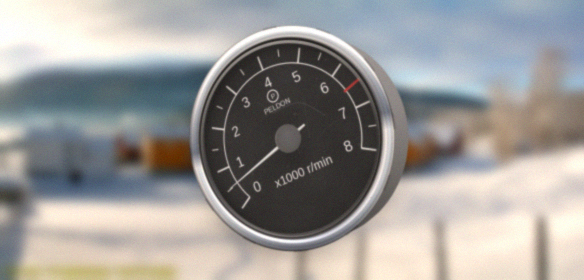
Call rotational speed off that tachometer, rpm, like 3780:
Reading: 500
